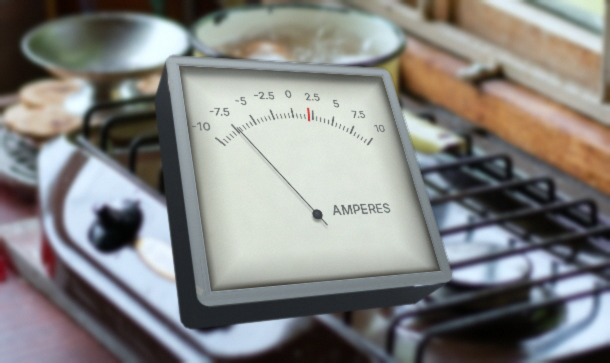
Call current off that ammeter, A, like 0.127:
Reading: -7.5
